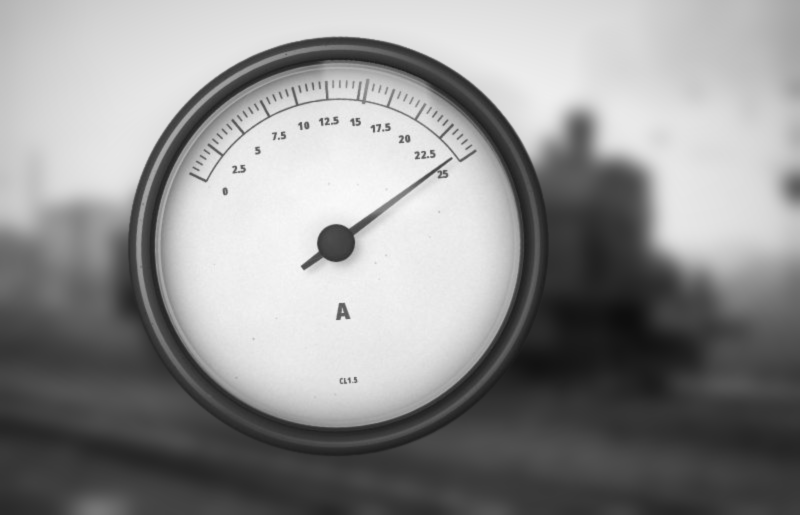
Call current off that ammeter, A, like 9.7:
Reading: 24.5
